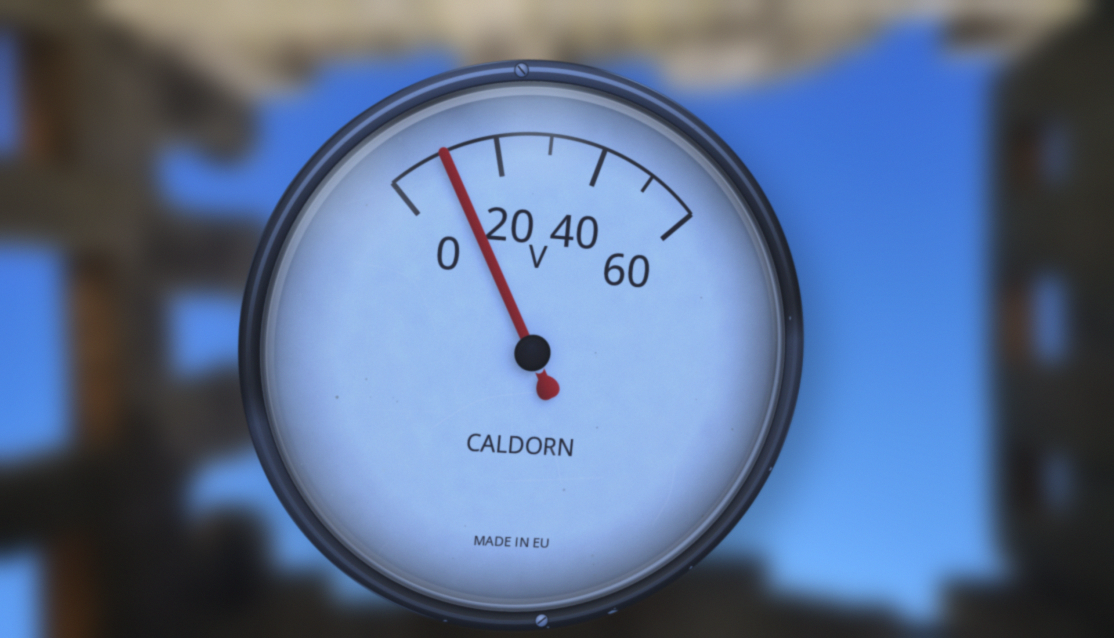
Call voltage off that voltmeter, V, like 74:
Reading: 10
